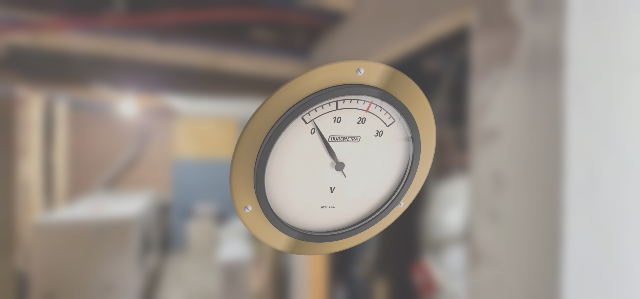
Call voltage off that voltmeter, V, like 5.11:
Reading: 2
